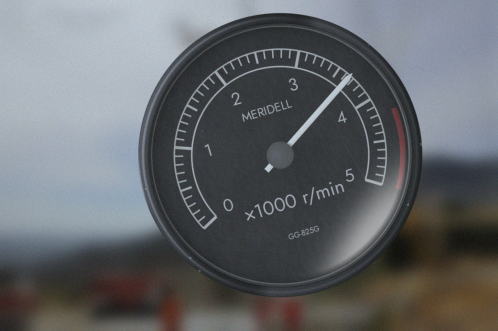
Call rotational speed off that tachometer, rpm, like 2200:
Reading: 3650
